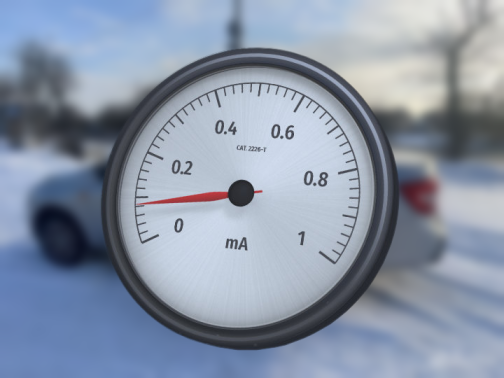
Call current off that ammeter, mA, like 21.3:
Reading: 0.08
